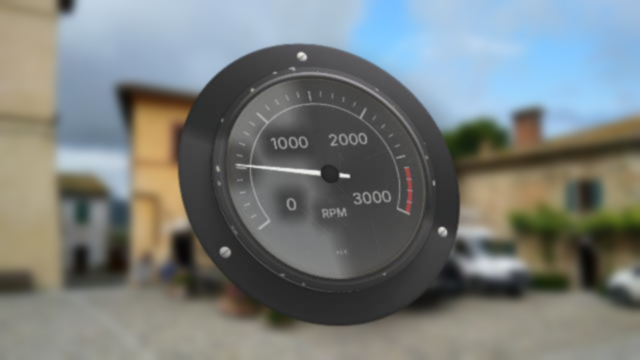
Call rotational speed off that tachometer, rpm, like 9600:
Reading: 500
